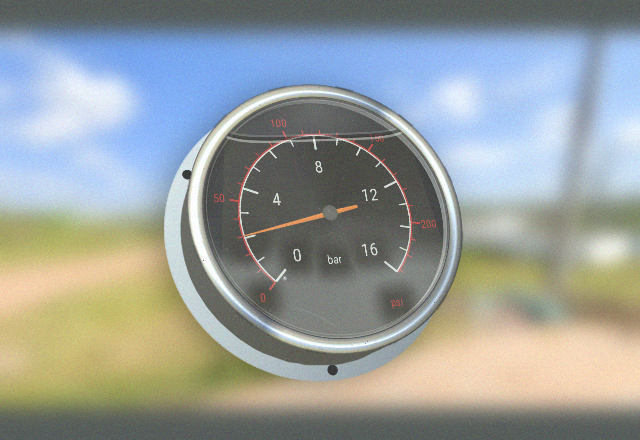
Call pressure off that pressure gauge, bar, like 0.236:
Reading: 2
